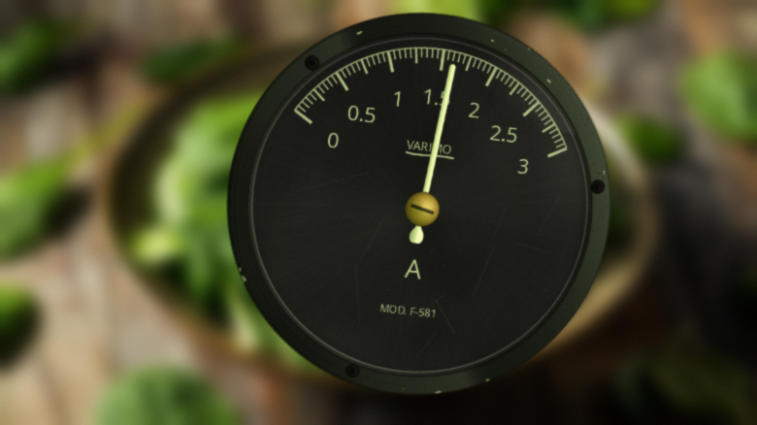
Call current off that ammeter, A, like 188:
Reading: 1.6
